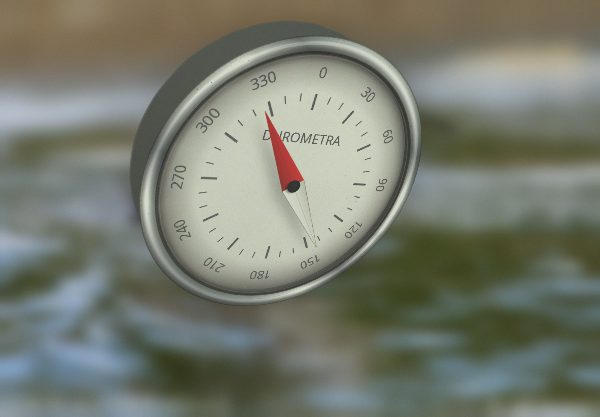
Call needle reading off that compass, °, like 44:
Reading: 325
